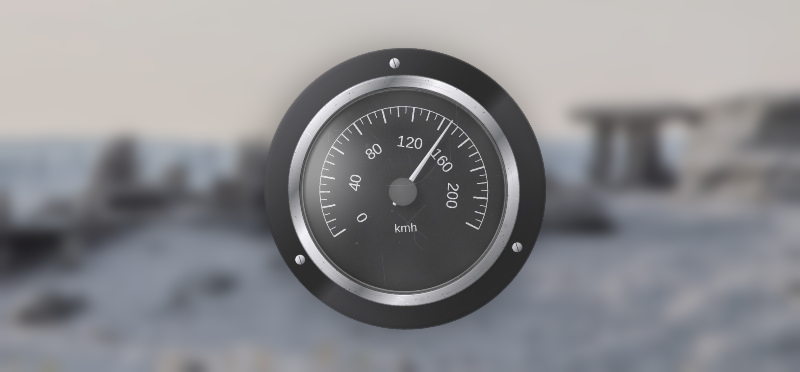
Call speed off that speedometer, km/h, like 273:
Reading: 145
